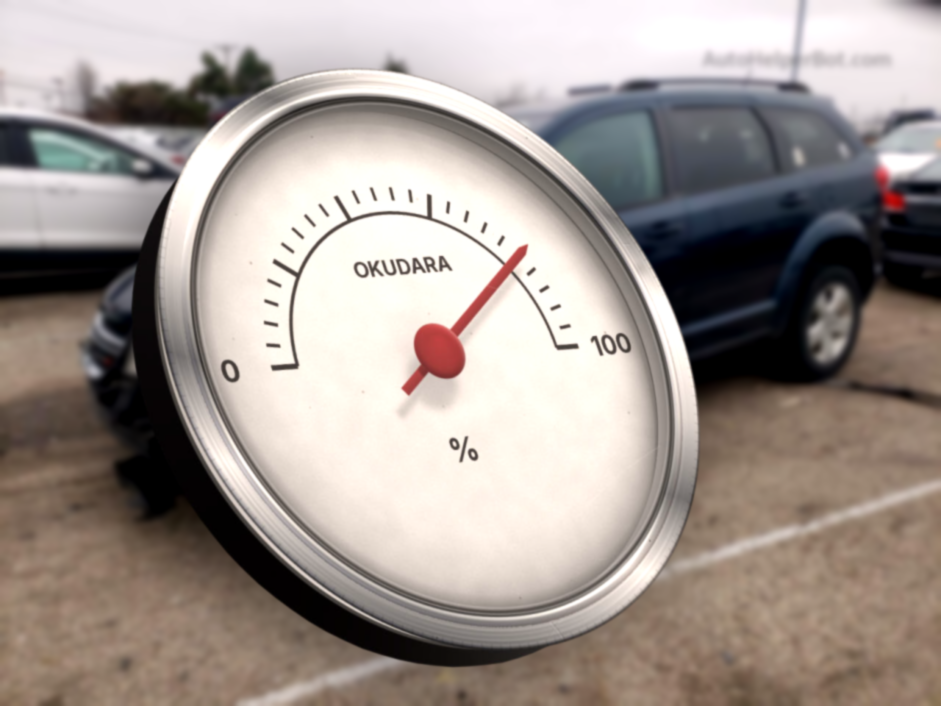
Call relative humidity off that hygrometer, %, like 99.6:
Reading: 80
